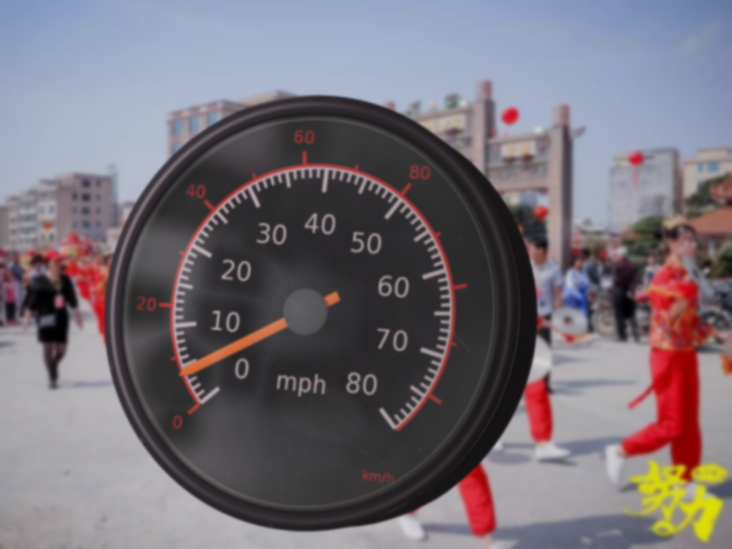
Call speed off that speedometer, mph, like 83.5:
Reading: 4
